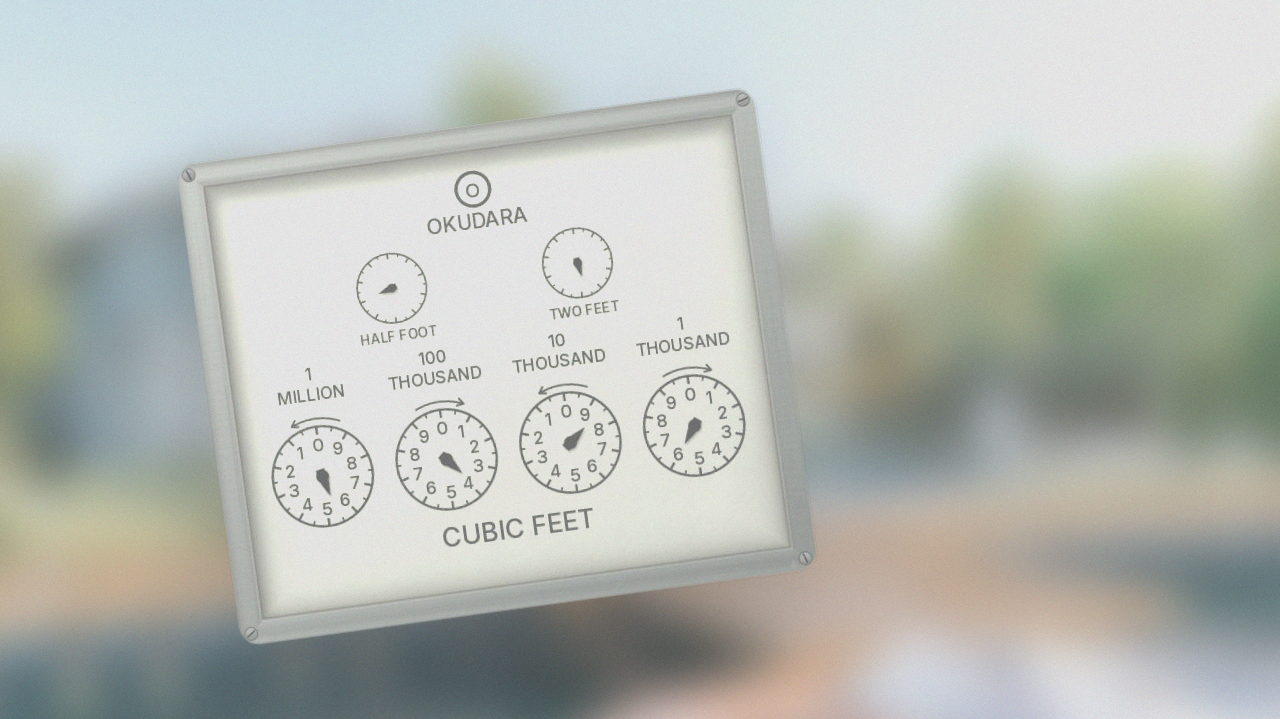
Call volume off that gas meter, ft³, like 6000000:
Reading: 538600
